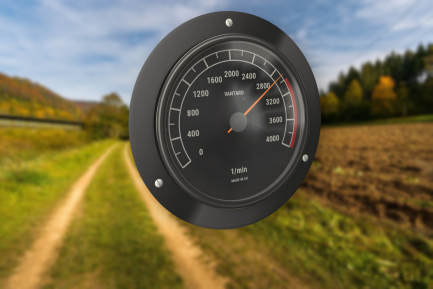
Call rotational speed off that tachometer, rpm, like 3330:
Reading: 2900
